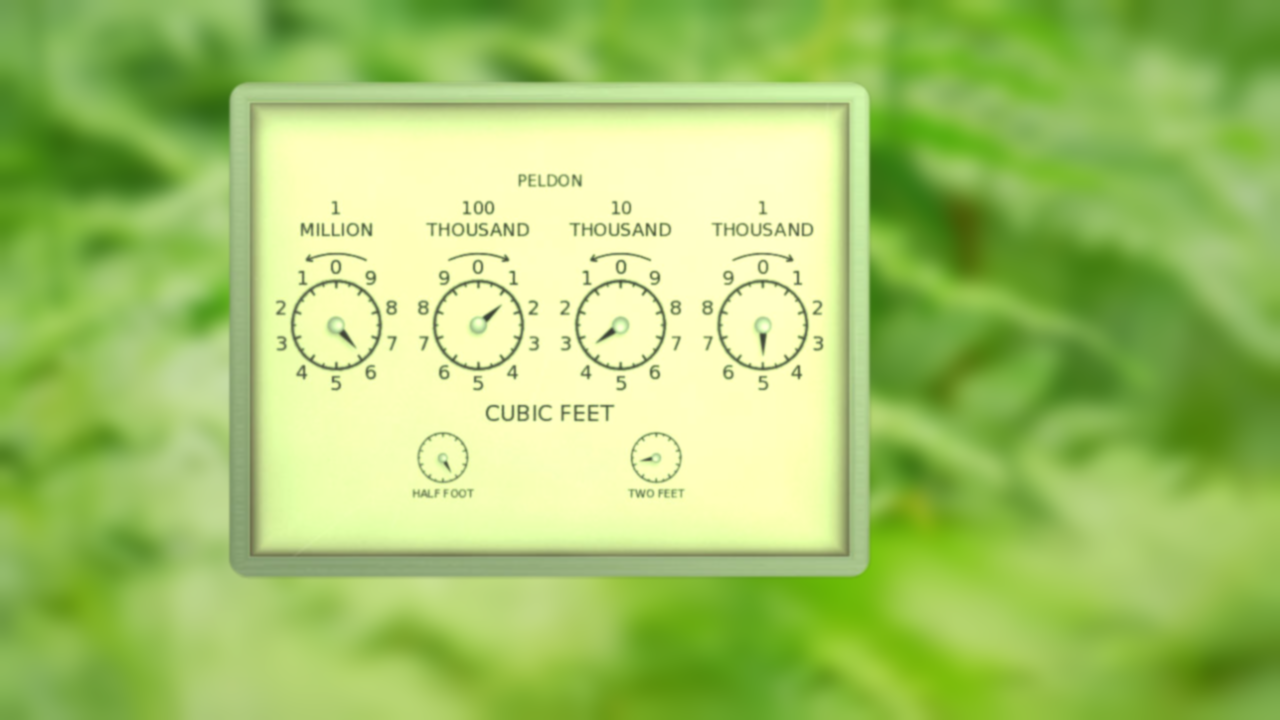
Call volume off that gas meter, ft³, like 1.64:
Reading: 613500
